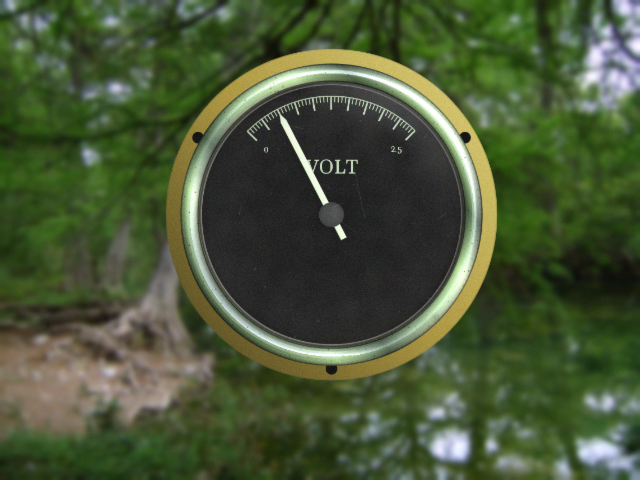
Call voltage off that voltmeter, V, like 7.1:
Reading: 0.5
